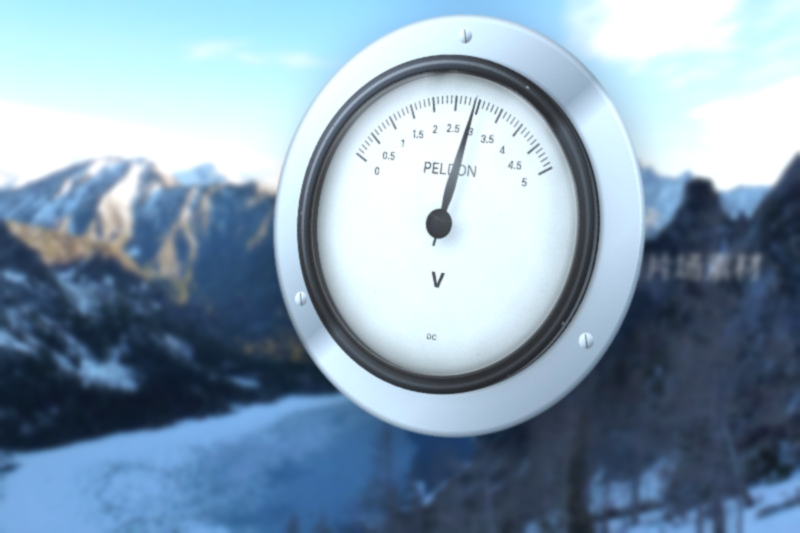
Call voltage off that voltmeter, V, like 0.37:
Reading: 3
